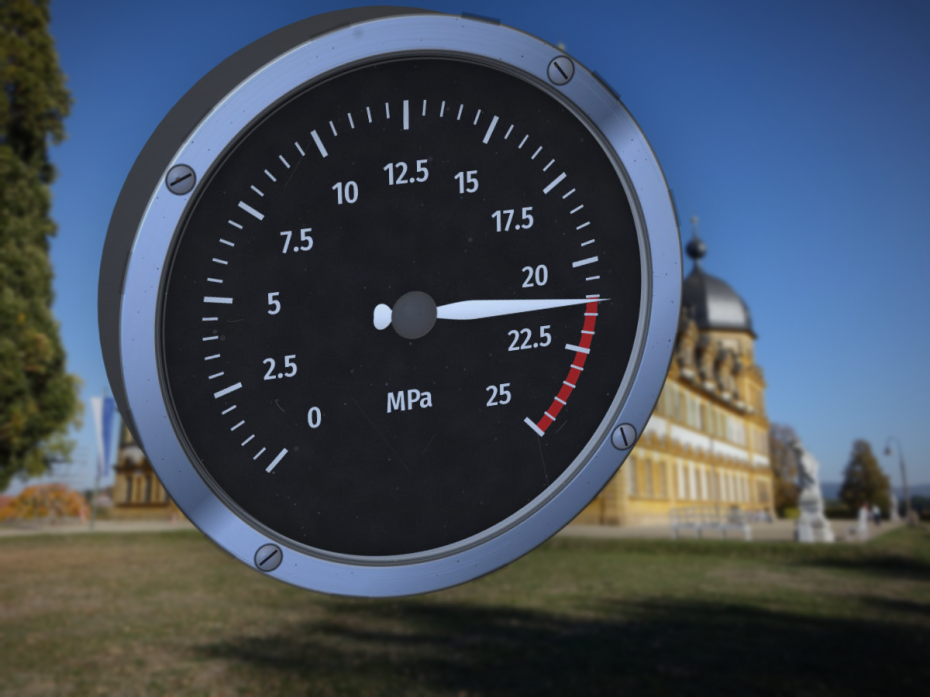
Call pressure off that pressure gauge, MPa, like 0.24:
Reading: 21
